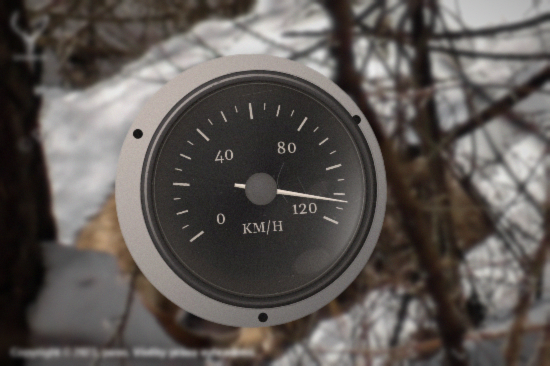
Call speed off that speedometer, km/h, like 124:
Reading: 112.5
